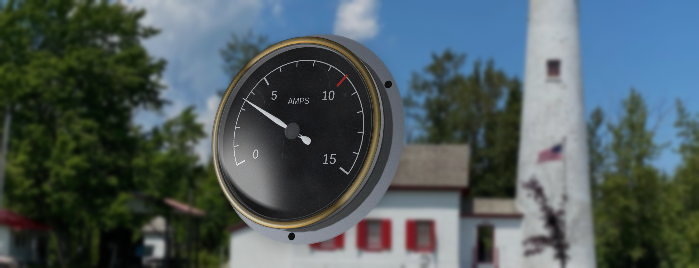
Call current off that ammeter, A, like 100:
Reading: 3.5
